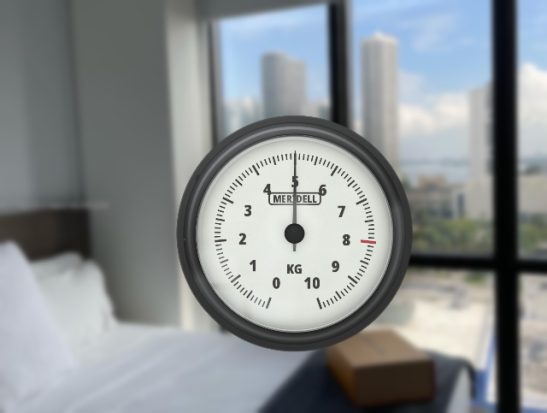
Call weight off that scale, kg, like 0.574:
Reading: 5
